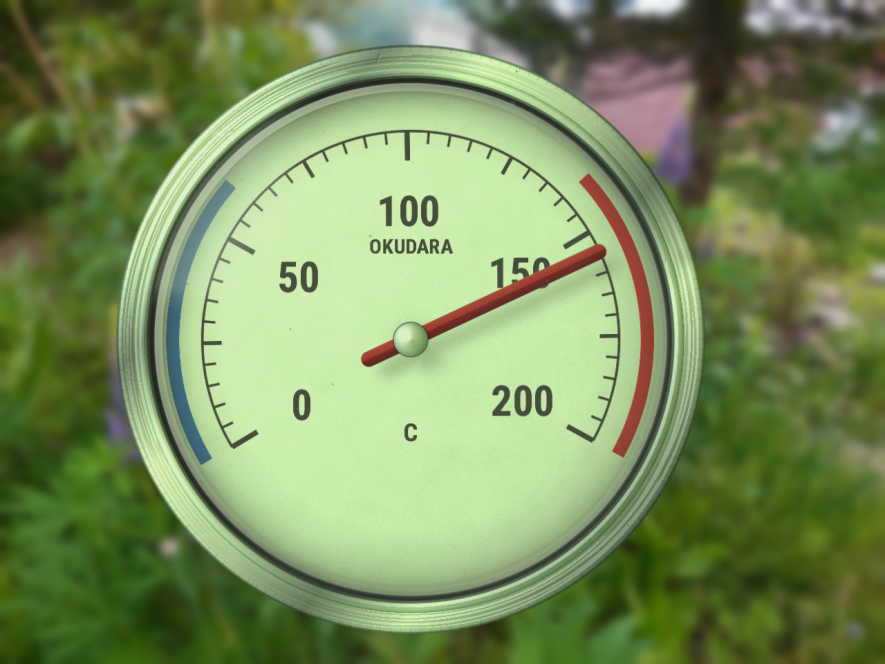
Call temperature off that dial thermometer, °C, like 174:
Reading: 155
